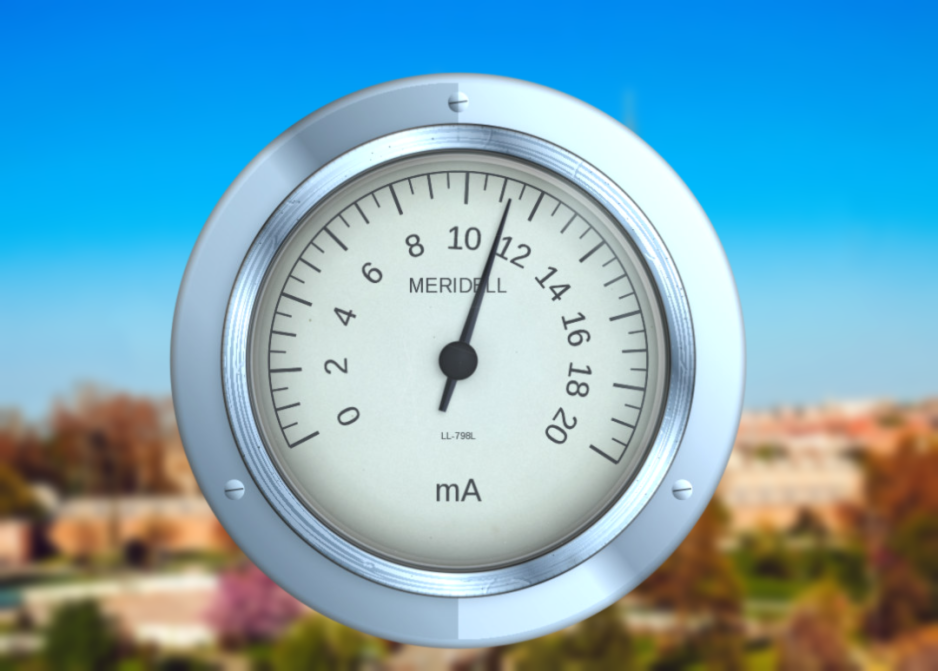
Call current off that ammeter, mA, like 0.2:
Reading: 11.25
